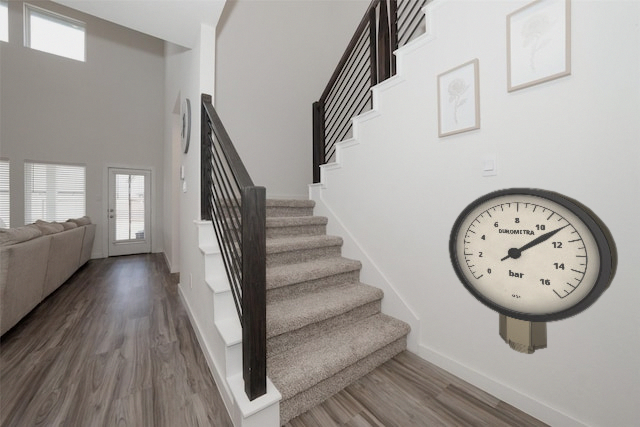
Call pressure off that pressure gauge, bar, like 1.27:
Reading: 11
